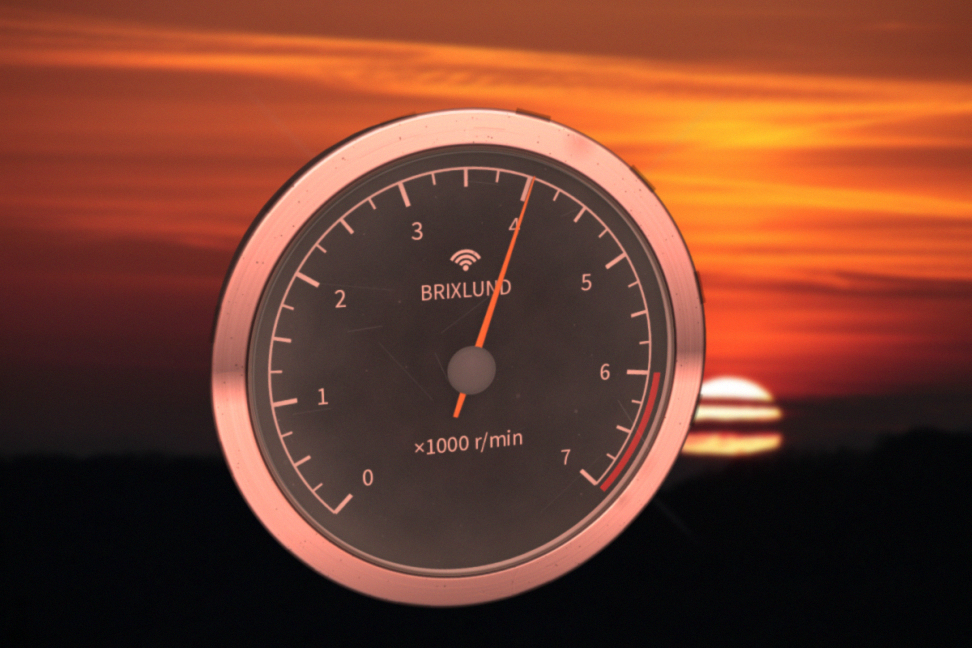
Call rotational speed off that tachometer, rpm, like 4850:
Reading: 4000
